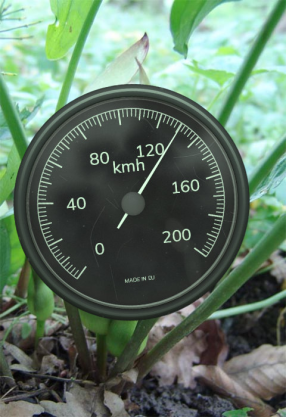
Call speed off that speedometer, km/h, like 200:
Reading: 130
